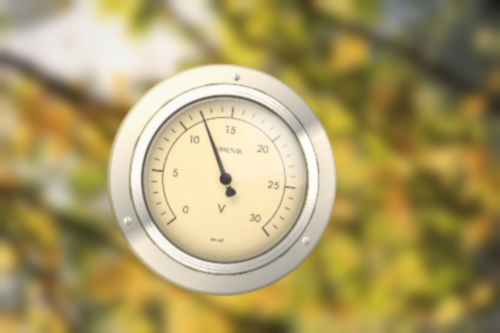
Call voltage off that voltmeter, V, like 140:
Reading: 12
